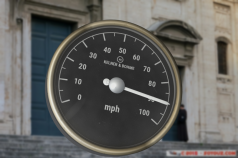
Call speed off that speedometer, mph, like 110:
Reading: 90
